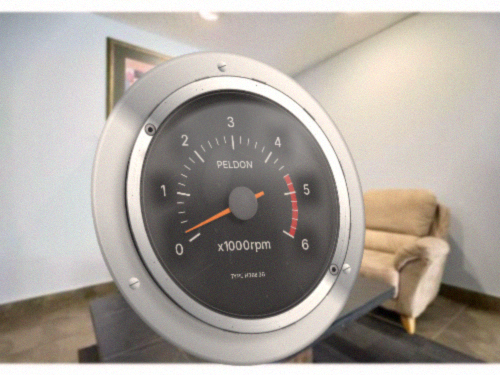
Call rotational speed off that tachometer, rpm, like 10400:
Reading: 200
